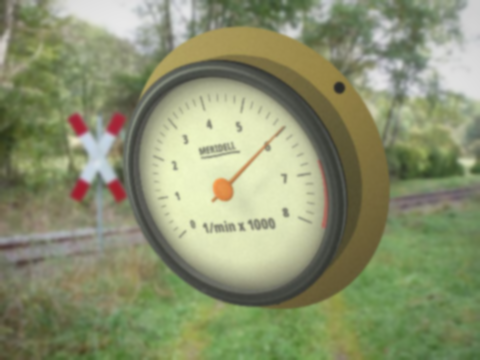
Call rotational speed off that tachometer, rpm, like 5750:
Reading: 6000
